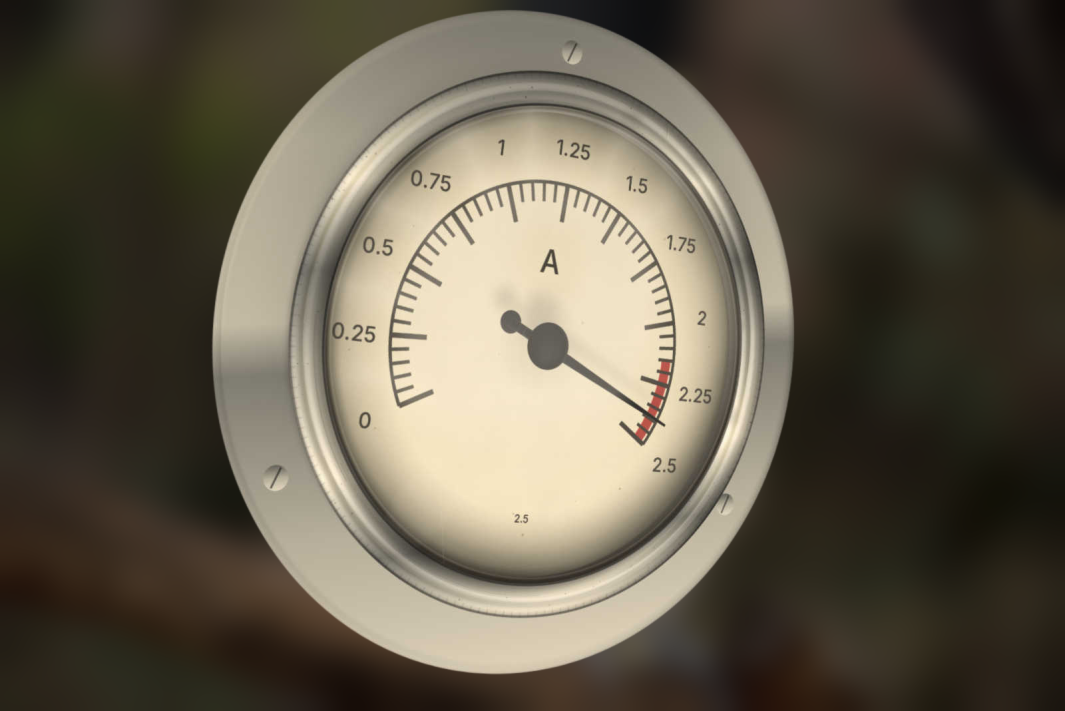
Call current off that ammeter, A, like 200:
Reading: 2.4
